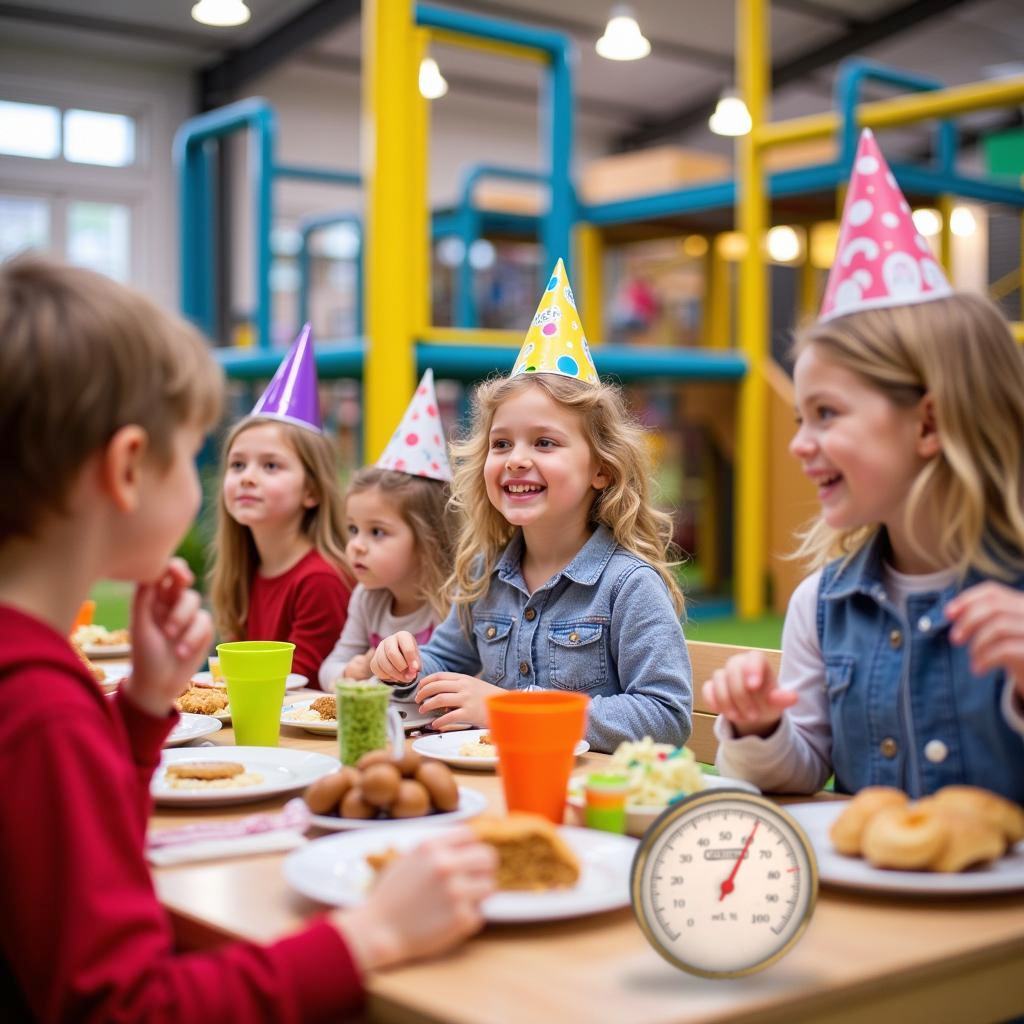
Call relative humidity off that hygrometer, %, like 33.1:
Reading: 60
